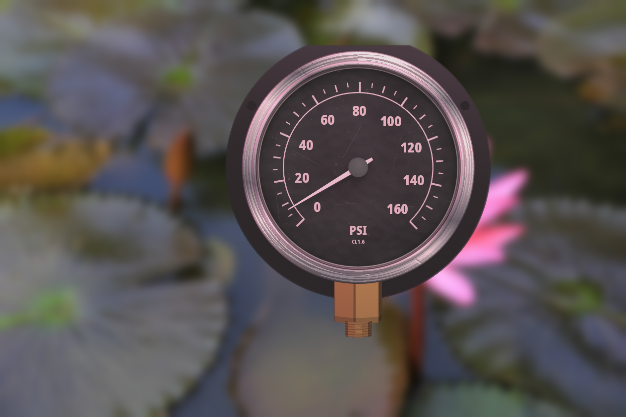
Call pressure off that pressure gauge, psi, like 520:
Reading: 7.5
